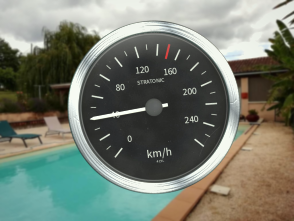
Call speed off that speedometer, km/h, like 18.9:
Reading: 40
